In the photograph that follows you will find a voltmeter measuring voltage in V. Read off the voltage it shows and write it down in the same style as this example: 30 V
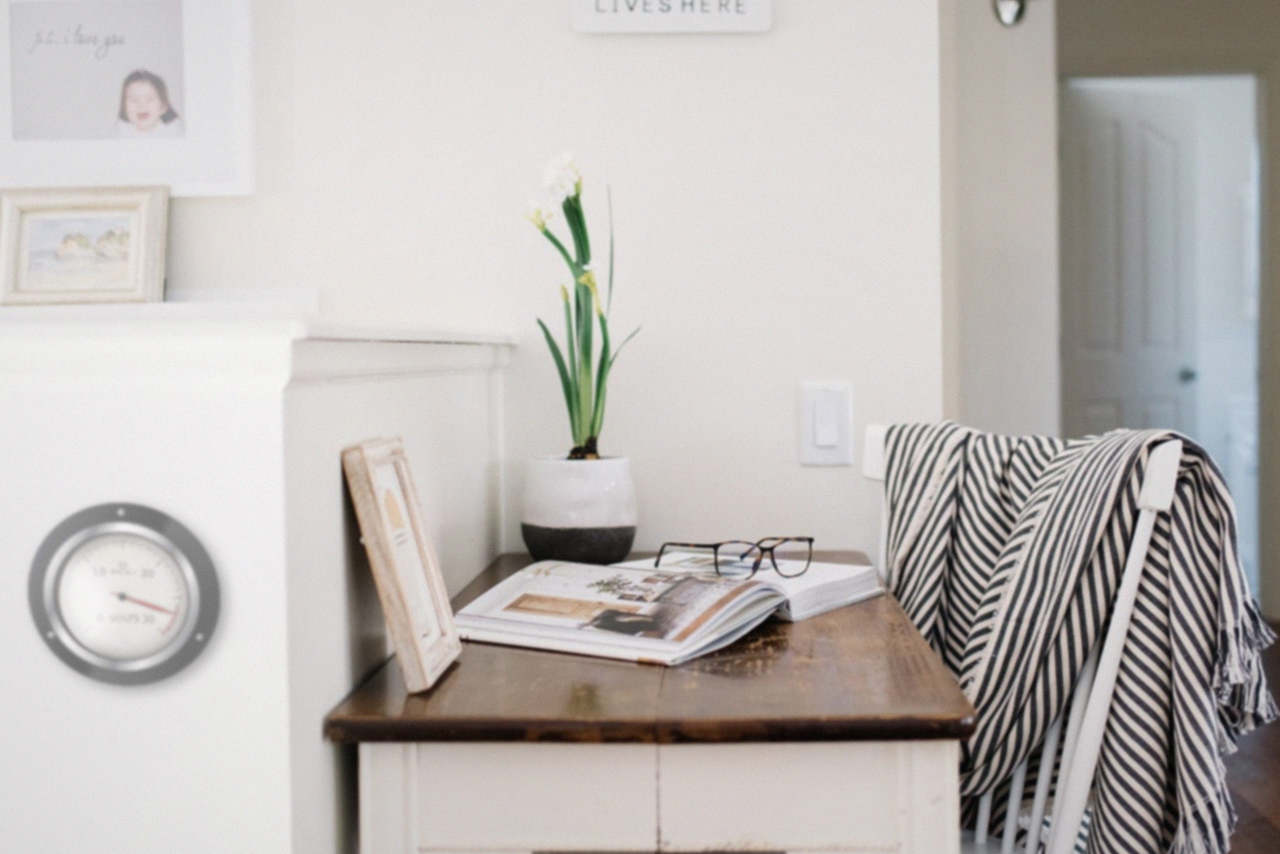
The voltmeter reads 27 V
